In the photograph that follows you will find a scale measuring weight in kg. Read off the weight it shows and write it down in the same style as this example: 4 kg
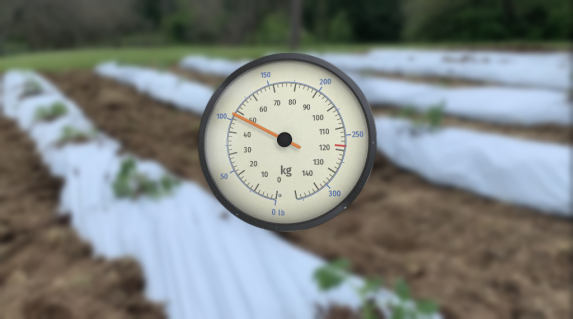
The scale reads 48 kg
